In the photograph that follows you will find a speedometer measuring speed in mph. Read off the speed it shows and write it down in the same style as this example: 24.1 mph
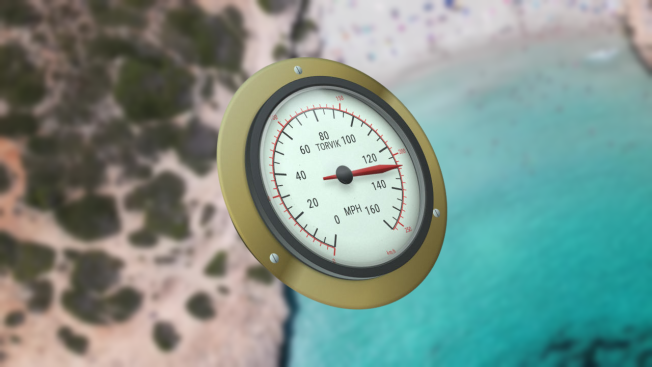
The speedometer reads 130 mph
